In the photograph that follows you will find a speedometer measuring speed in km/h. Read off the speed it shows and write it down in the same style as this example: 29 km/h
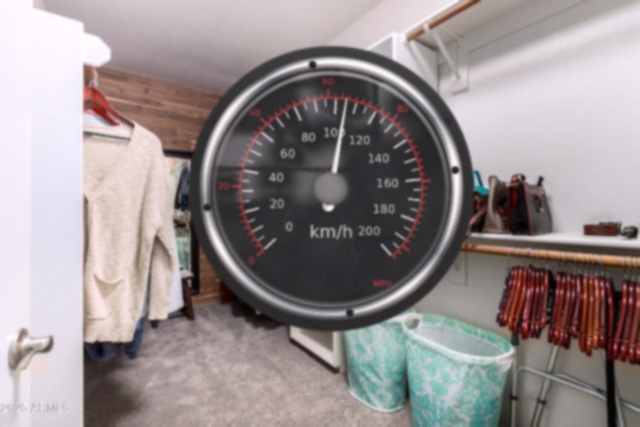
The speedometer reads 105 km/h
